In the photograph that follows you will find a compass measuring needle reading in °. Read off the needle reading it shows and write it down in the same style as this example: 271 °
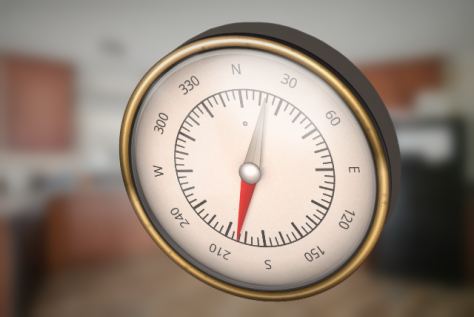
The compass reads 200 °
